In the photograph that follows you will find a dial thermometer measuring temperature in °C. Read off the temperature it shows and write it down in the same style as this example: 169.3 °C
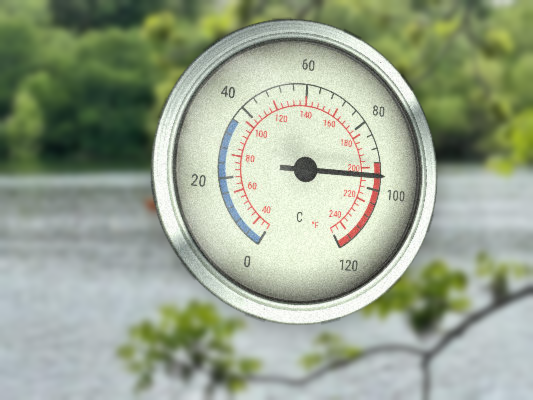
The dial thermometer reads 96 °C
